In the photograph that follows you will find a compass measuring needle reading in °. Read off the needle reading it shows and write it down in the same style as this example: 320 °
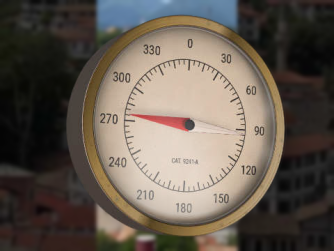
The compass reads 275 °
